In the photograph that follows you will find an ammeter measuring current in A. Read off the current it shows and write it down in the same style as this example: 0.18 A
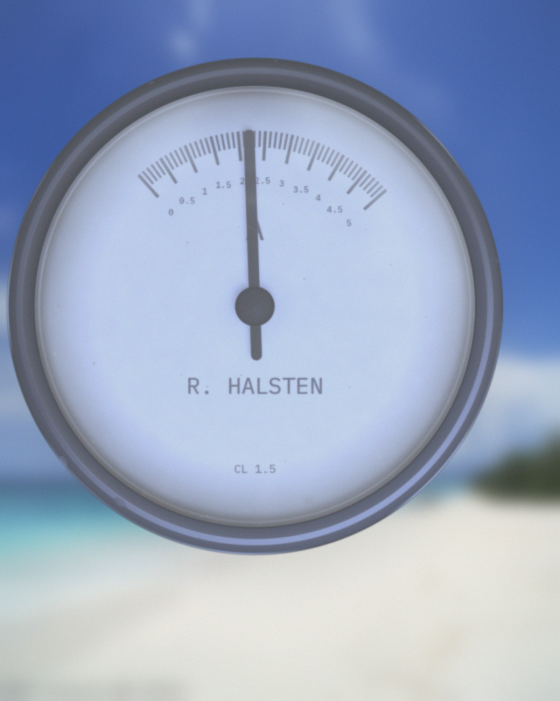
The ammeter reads 2.2 A
